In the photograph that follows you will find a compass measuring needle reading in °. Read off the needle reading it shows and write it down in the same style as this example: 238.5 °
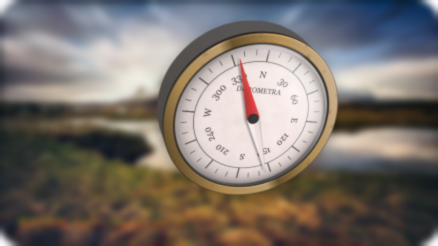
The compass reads 335 °
